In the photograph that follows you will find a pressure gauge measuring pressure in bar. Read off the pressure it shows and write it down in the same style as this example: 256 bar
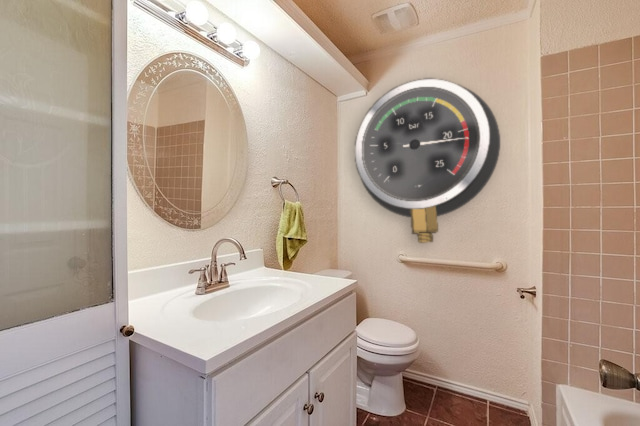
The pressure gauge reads 21 bar
